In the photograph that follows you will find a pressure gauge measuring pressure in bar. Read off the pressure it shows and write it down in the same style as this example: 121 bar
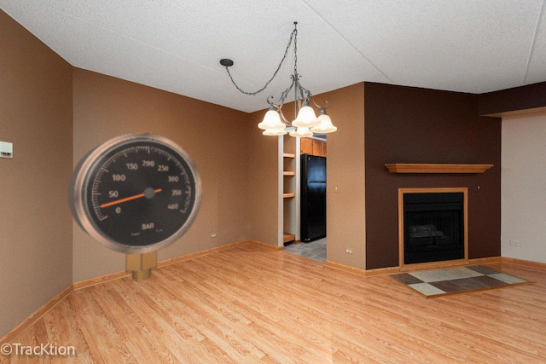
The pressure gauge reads 25 bar
